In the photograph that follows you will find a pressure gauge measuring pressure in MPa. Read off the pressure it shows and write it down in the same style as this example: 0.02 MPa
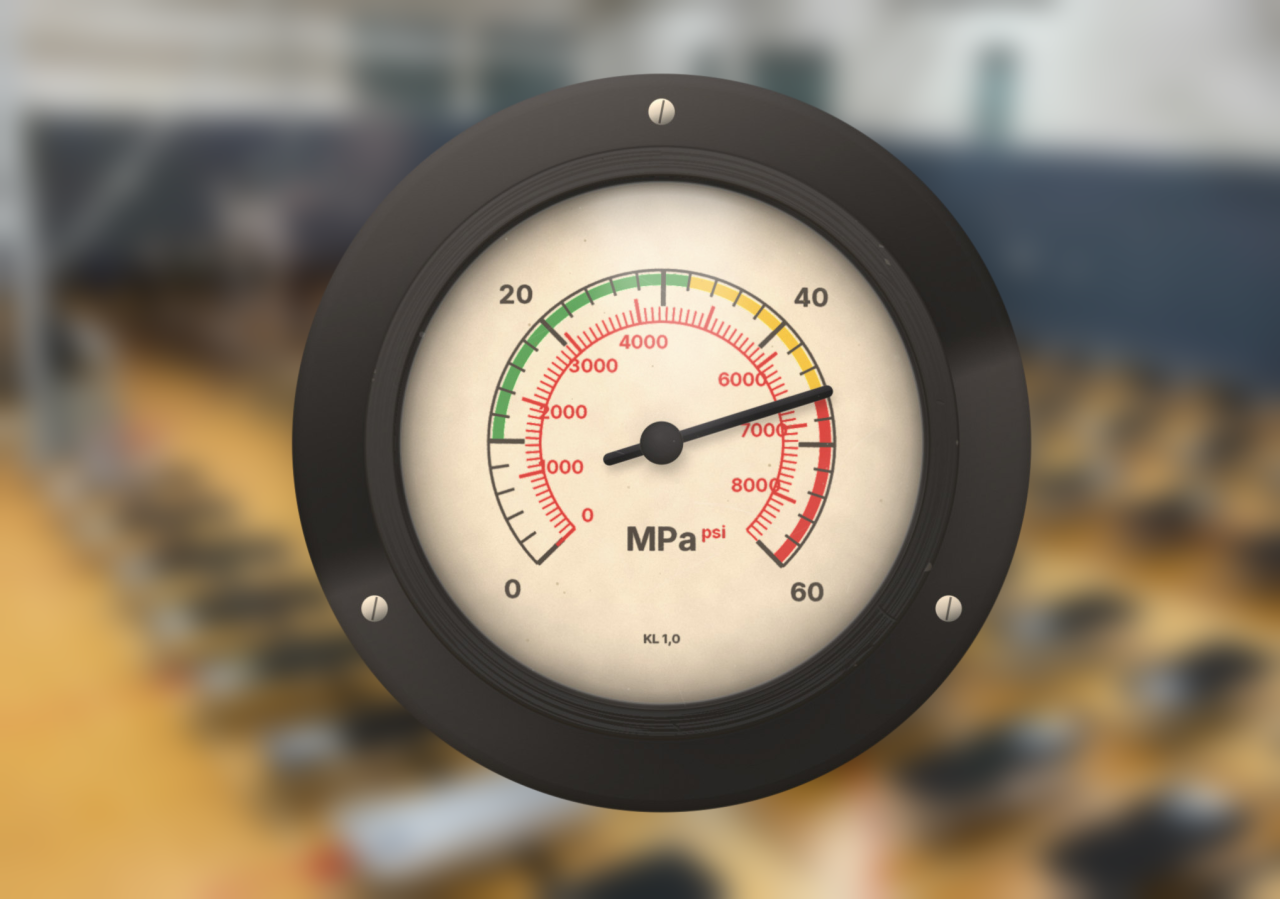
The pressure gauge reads 46 MPa
